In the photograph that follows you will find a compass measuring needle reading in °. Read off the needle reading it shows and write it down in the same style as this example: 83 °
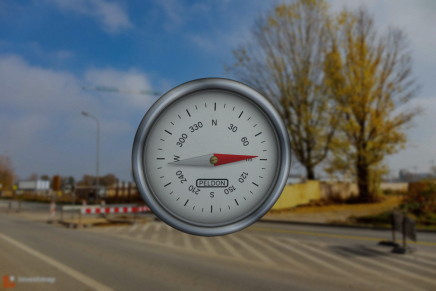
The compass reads 85 °
